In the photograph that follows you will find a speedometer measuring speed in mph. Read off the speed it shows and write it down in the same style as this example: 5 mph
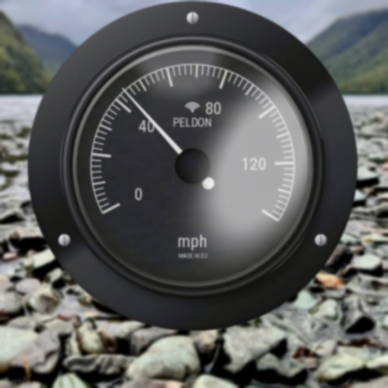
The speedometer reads 44 mph
